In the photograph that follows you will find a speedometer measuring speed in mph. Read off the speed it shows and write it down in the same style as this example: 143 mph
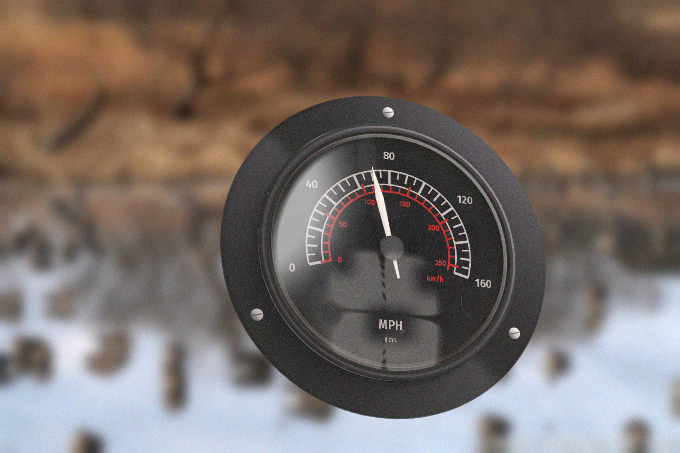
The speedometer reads 70 mph
